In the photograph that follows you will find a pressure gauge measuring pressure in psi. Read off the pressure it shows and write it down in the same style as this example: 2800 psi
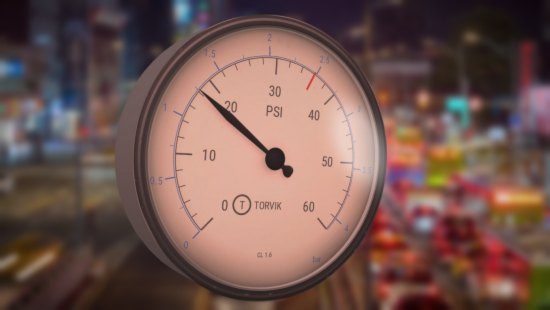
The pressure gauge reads 18 psi
